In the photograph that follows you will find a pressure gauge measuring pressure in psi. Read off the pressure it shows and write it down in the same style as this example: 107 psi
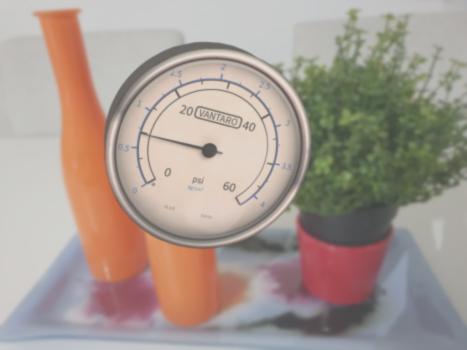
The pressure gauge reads 10 psi
